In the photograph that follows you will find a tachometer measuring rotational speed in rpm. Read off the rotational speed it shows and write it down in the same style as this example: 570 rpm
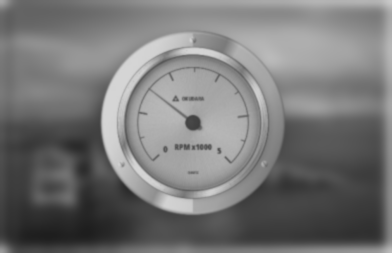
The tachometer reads 1500 rpm
